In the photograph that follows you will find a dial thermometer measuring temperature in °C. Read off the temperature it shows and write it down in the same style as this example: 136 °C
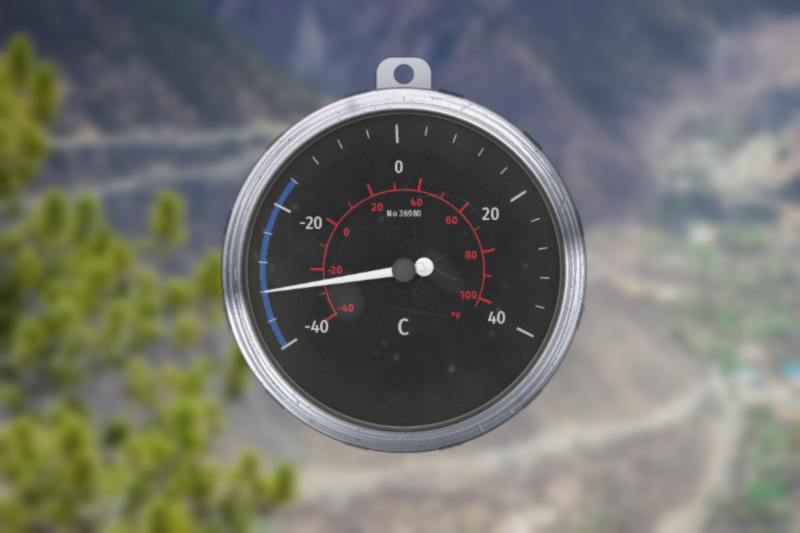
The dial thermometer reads -32 °C
